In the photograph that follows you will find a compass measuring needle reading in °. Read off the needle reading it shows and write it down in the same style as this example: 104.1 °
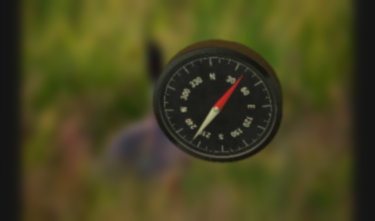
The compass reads 40 °
